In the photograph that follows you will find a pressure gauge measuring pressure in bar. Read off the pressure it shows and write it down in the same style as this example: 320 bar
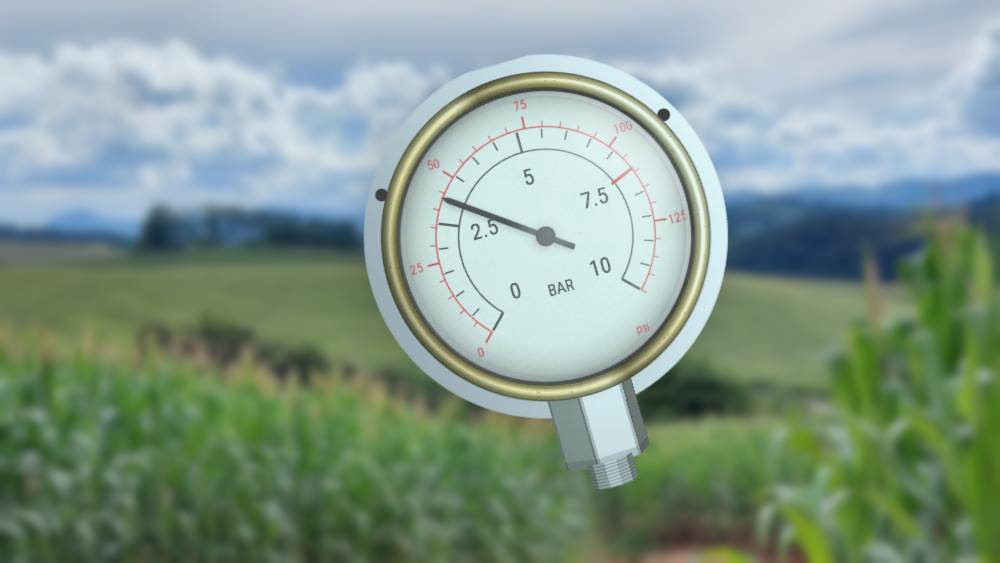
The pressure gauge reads 3 bar
